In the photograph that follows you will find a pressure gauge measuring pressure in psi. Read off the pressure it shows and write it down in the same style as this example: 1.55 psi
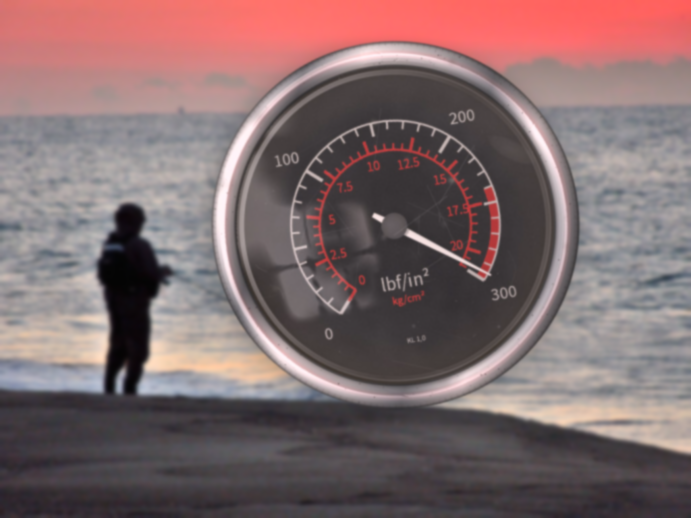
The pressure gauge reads 295 psi
